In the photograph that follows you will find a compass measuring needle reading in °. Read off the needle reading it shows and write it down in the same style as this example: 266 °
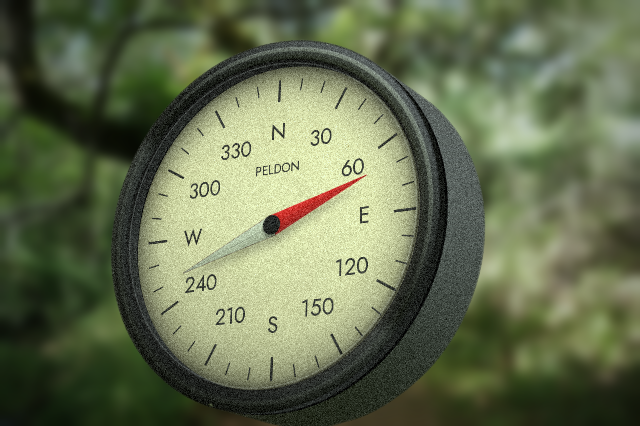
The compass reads 70 °
